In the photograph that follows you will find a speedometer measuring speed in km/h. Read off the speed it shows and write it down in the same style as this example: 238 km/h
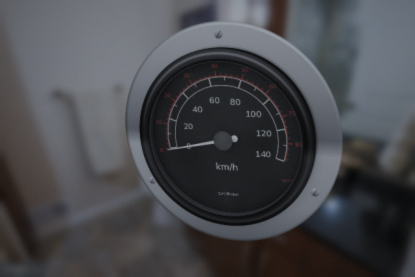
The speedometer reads 0 km/h
